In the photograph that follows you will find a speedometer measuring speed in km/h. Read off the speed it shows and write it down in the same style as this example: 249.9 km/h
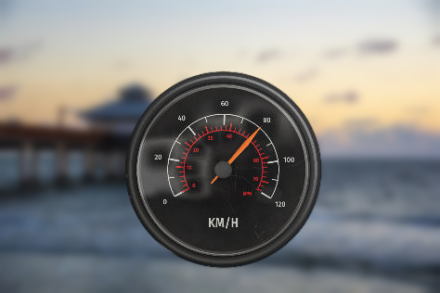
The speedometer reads 80 km/h
